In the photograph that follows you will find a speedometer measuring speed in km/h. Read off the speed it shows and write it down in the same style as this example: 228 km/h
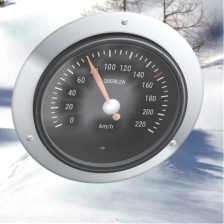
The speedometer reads 80 km/h
